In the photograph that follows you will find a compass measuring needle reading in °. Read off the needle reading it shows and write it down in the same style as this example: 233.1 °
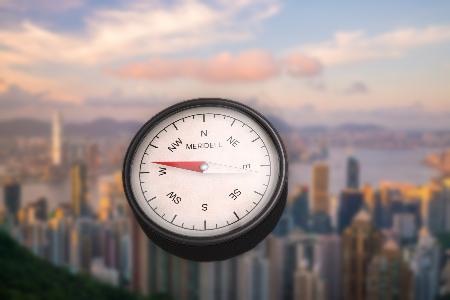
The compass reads 280 °
